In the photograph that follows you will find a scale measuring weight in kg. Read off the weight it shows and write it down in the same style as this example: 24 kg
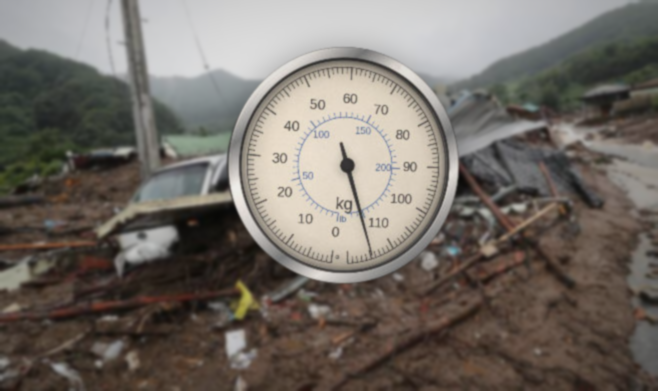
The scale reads 115 kg
